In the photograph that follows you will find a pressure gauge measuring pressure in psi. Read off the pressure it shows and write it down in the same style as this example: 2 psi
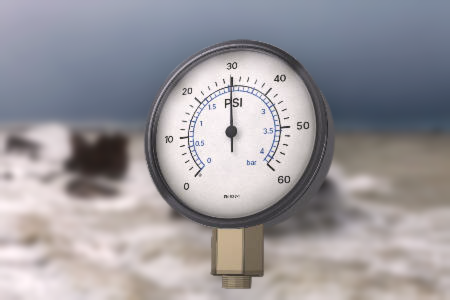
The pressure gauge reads 30 psi
